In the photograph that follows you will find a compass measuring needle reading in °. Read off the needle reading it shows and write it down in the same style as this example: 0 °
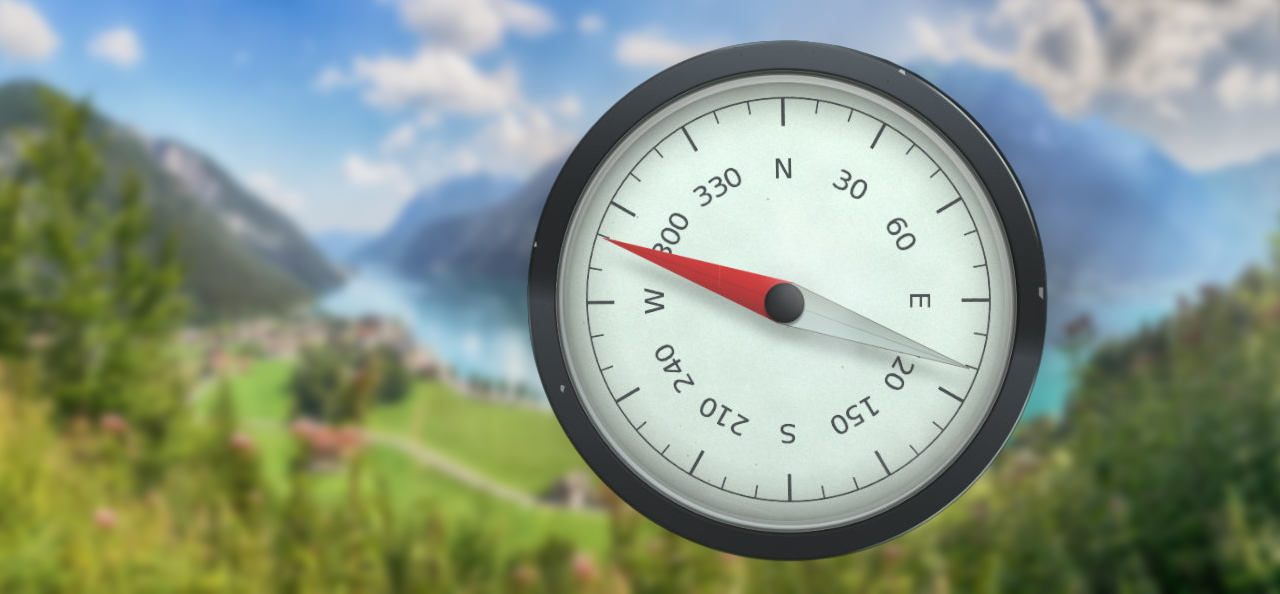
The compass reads 290 °
